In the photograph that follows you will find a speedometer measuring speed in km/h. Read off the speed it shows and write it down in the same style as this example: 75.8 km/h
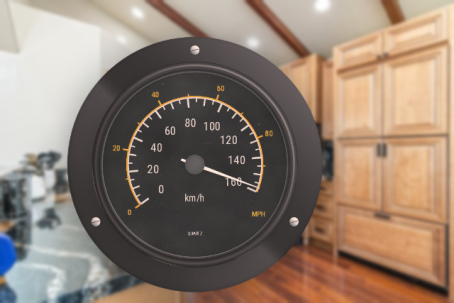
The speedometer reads 157.5 km/h
